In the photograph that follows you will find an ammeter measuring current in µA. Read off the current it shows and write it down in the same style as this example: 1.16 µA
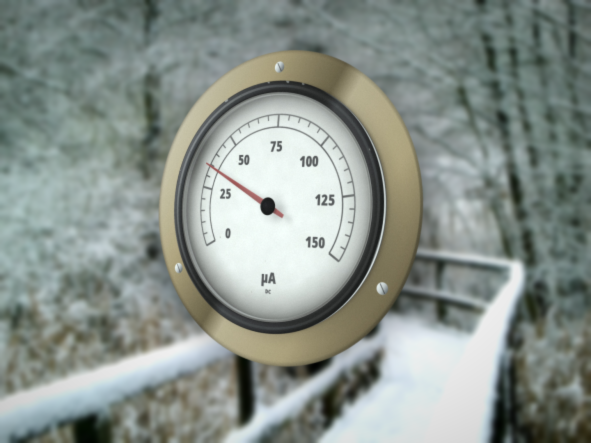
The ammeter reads 35 µA
